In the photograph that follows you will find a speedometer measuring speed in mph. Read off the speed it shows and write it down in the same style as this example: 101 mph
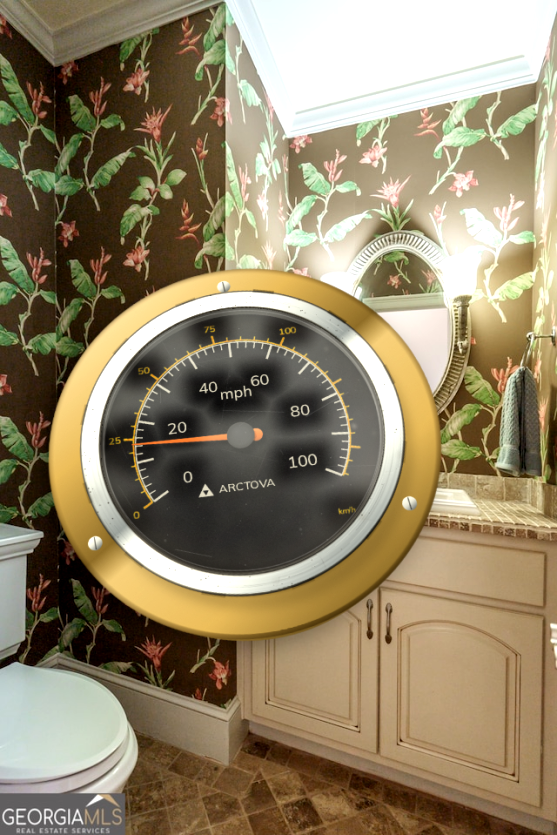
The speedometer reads 14 mph
